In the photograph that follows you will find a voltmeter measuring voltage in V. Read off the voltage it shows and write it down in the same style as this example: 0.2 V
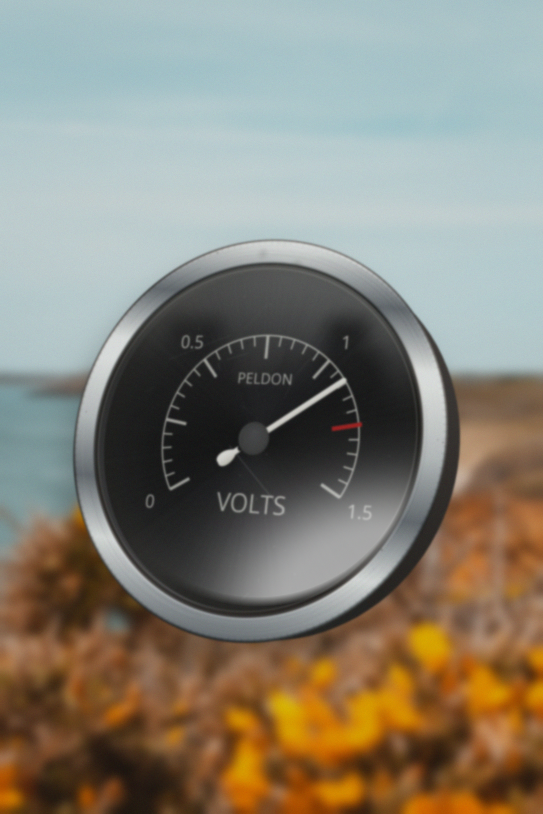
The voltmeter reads 1.1 V
